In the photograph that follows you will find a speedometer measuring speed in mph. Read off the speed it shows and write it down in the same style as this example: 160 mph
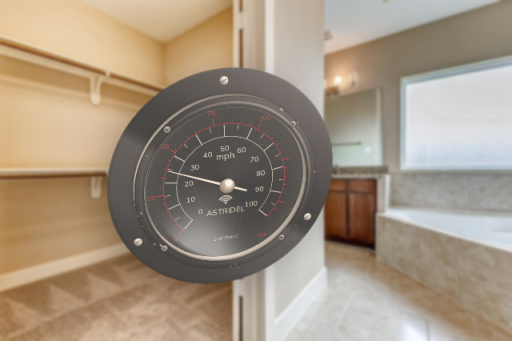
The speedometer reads 25 mph
